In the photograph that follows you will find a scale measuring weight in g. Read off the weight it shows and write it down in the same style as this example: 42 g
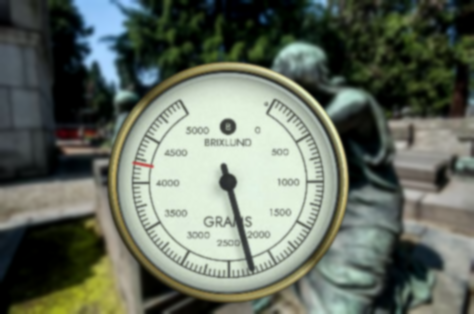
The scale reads 2250 g
